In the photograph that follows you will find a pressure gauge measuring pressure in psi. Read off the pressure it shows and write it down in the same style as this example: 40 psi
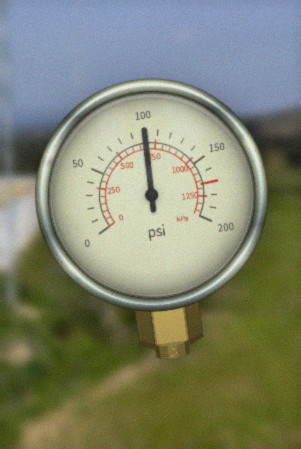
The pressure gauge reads 100 psi
